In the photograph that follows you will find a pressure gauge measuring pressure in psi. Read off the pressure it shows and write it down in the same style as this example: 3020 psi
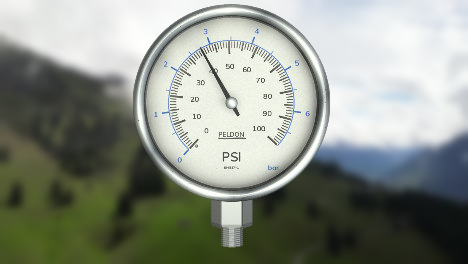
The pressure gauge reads 40 psi
